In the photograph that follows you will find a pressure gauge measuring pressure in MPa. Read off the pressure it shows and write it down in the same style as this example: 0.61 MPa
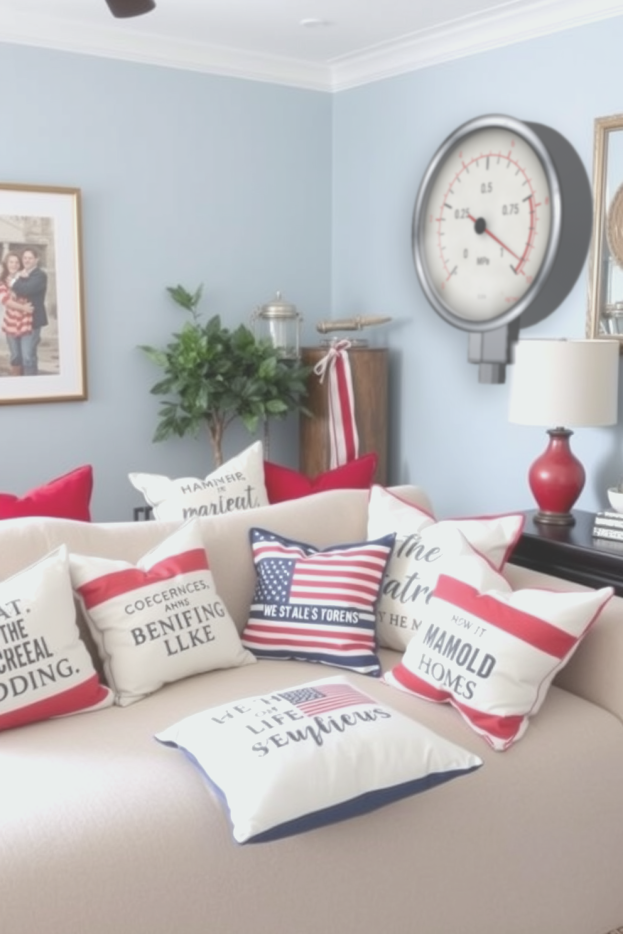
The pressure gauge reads 0.95 MPa
